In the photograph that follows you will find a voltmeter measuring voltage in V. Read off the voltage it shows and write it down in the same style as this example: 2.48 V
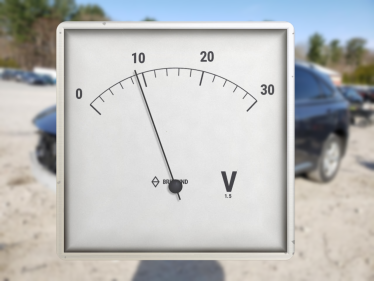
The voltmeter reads 9 V
